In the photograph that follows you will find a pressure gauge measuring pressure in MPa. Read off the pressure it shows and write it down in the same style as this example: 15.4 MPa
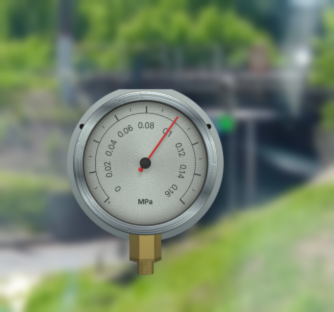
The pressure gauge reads 0.1 MPa
